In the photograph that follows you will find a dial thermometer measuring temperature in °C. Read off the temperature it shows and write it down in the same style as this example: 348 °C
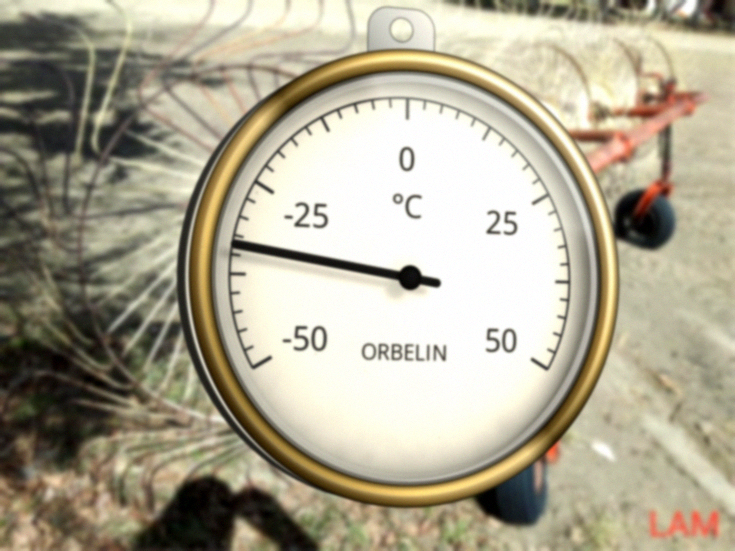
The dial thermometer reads -33.75 °C
